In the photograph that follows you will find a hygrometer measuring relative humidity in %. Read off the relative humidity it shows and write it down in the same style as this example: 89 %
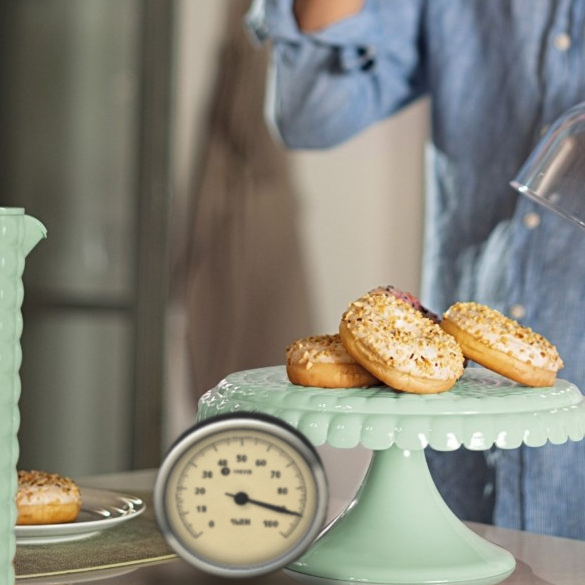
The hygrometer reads 90 %
